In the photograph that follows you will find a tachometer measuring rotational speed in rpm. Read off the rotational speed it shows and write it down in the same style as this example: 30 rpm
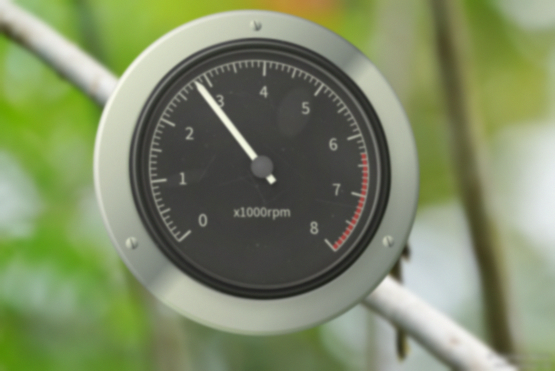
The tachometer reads 2800 rpm
